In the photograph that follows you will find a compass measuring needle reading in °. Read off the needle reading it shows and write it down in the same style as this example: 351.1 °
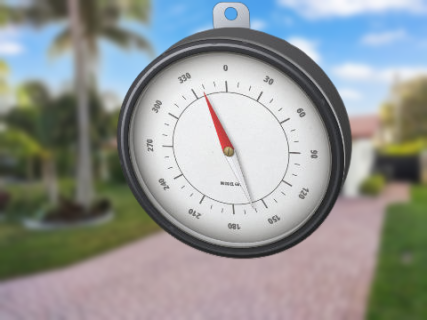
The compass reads 340 °
